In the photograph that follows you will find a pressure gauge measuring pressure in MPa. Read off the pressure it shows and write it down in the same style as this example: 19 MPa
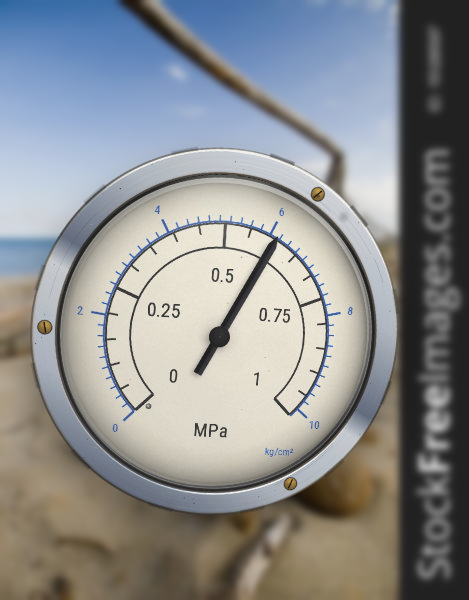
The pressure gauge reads 0.6 MPa
